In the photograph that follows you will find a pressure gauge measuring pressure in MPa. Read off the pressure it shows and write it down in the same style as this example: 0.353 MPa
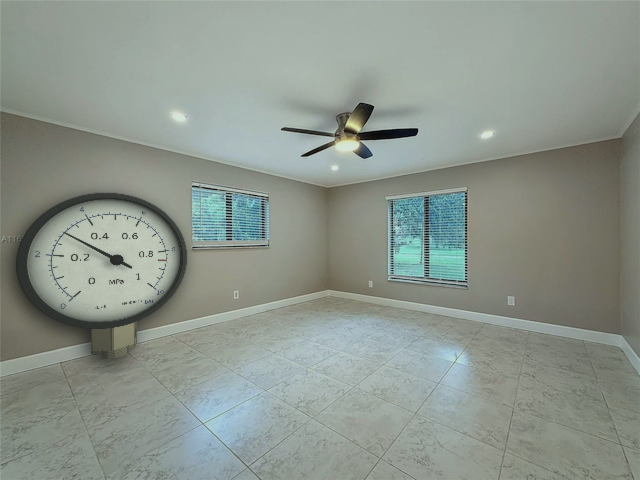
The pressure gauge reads 0.3 MPa
